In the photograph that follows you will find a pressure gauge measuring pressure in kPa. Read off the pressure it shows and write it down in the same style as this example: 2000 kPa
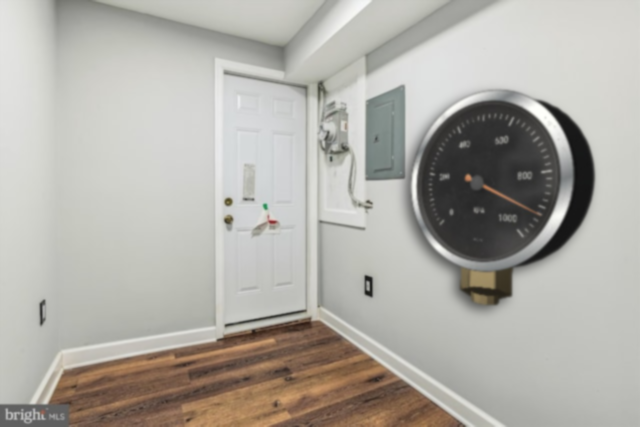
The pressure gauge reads 920 kPa
